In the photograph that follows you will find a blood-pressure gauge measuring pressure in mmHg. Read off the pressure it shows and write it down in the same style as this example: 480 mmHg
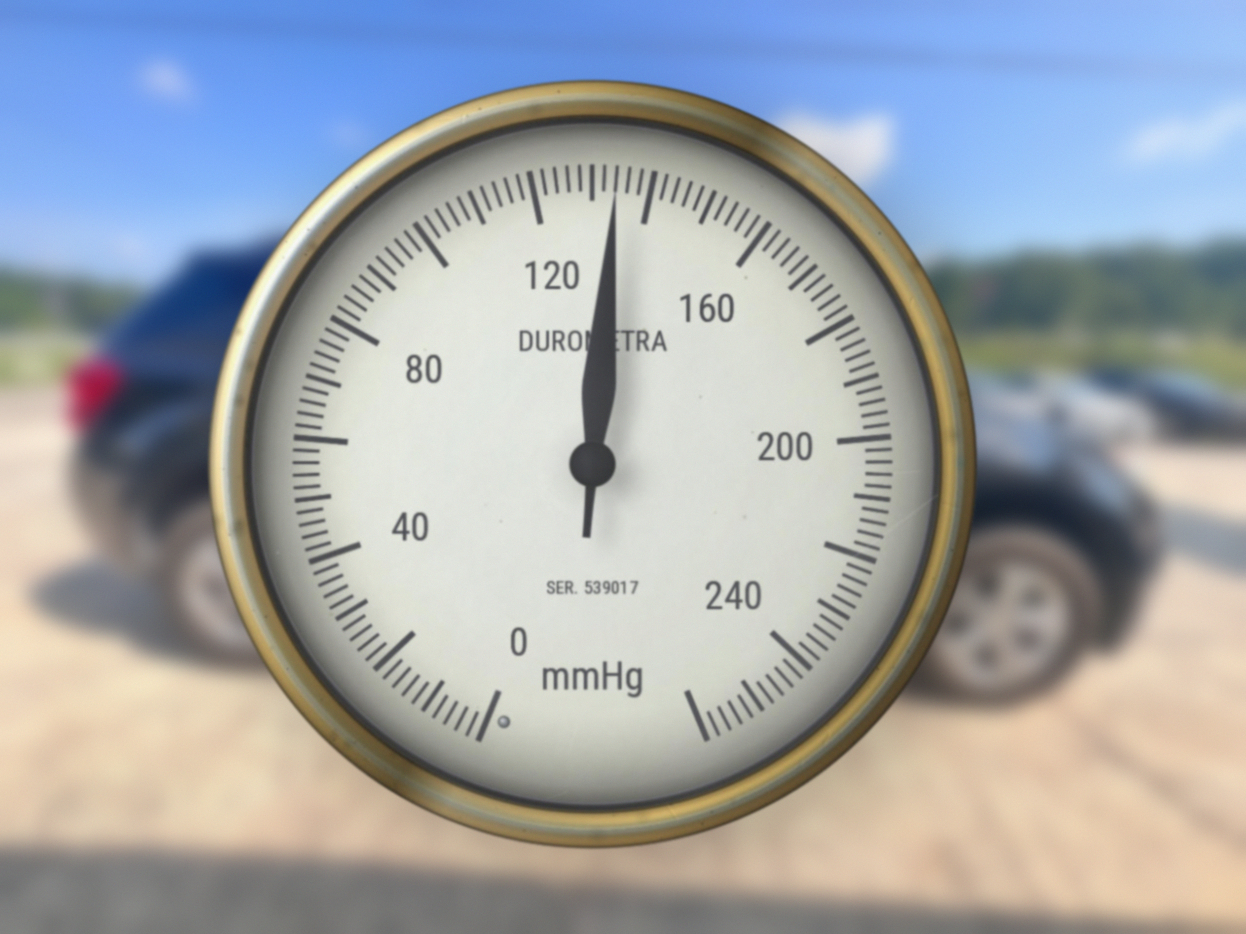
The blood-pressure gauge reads 134 mmHg
